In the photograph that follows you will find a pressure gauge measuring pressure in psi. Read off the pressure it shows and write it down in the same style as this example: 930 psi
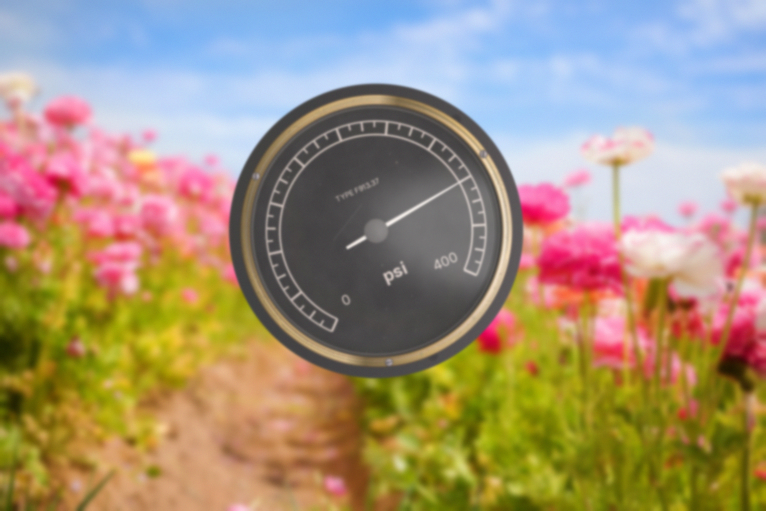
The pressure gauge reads 320 psi
